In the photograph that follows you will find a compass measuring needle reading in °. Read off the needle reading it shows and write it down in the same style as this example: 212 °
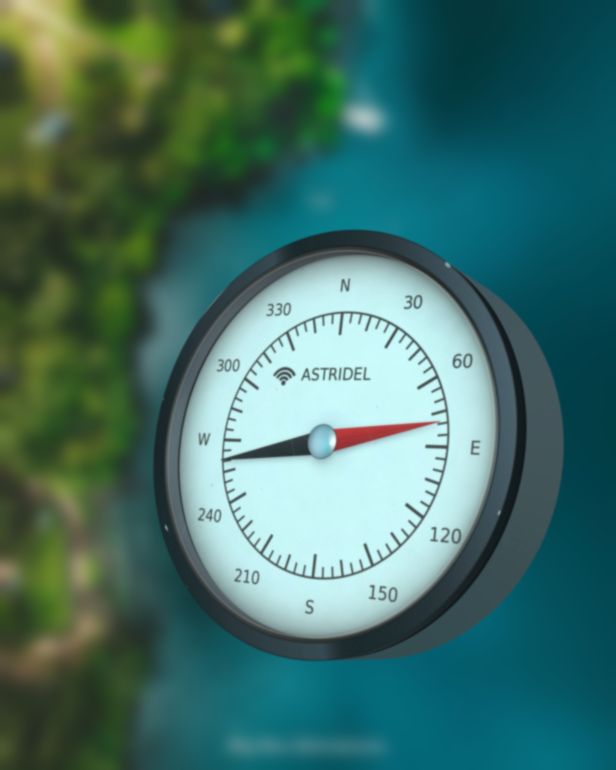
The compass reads 80 °
